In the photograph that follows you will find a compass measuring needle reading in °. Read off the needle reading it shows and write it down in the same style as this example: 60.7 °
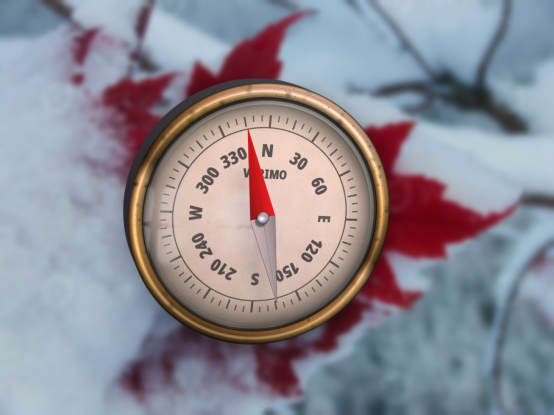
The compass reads 345 °
